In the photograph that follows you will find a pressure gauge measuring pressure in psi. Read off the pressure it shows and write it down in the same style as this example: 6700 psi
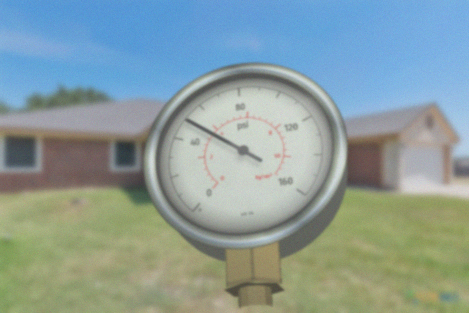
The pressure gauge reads 50 psi
